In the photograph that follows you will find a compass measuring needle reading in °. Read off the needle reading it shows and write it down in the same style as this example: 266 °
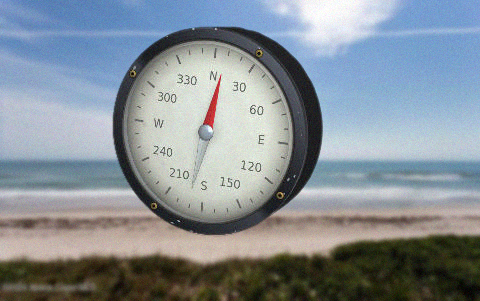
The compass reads 10 °
